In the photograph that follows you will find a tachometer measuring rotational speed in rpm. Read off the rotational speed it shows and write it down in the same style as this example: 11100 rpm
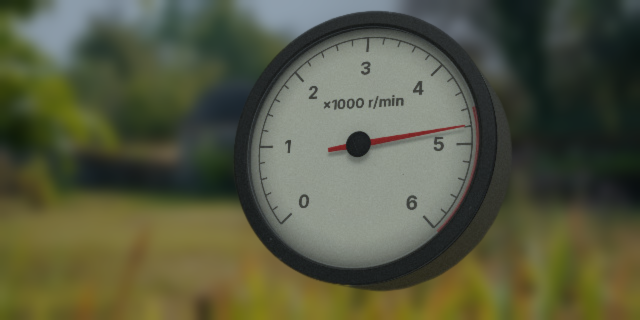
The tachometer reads 4800 rpm
